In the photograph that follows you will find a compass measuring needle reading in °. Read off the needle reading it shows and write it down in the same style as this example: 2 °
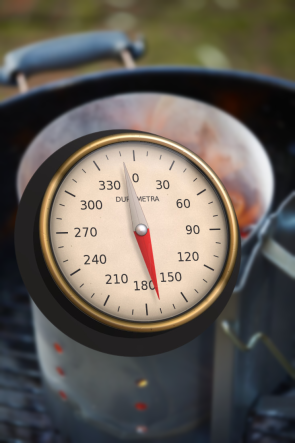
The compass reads 170 °
